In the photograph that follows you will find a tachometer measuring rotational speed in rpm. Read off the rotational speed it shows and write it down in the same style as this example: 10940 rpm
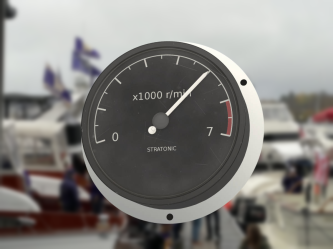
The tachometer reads 5000 rpm
